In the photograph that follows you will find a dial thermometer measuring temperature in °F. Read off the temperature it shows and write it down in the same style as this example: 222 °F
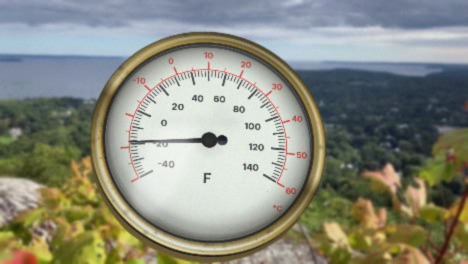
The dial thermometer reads -20 °F
